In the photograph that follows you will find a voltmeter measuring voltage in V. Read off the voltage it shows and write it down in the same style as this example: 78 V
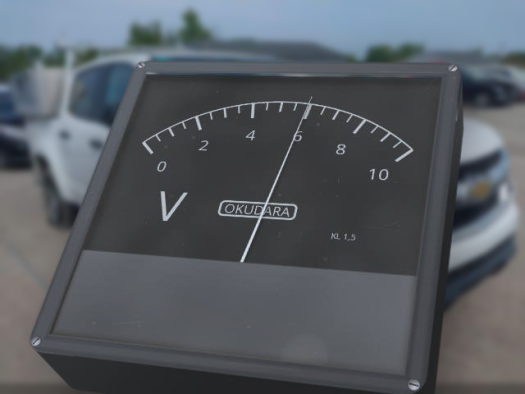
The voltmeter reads 6 V
